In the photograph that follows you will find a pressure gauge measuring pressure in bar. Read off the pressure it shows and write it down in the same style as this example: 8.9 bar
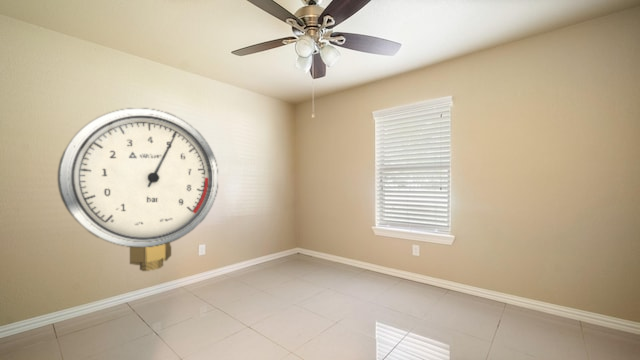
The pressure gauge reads 5 bar
